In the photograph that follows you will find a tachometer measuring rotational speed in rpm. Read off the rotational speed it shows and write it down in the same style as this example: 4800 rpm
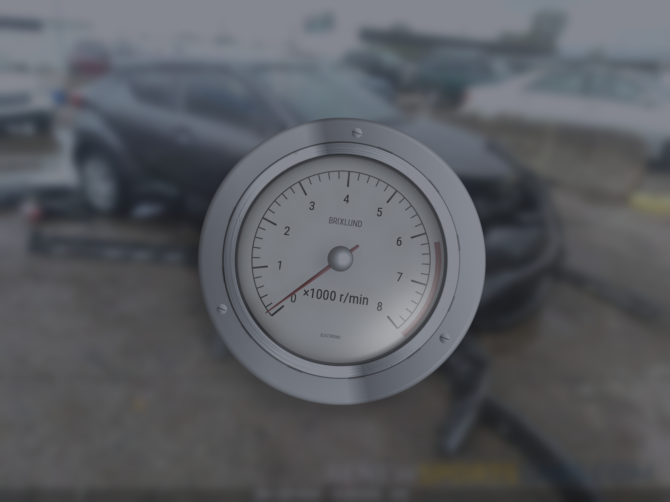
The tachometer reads 100 rpm
